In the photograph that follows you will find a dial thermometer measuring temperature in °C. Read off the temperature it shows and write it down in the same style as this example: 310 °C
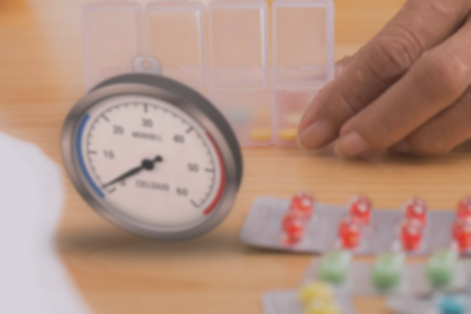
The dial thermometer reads 2 °C
